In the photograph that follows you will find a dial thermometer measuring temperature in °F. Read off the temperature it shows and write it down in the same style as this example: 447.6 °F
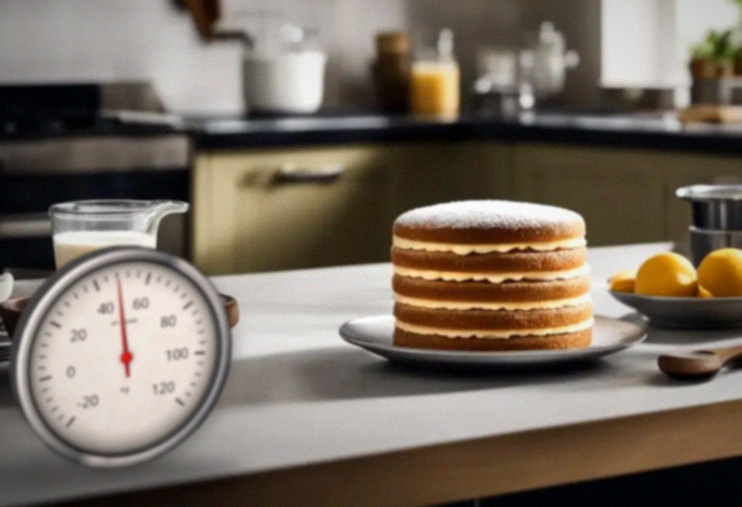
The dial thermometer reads 48 °F
